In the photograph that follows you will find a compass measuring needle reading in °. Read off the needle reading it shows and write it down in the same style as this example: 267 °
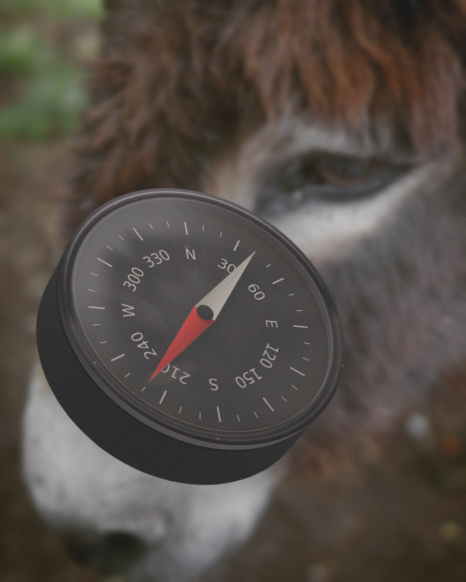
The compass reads 220 °
